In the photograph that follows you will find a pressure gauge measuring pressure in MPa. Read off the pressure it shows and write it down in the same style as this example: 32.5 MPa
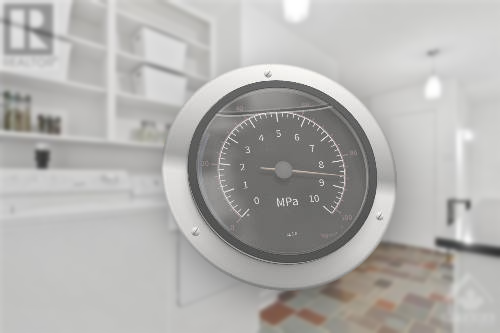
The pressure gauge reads 8.6 MPa
